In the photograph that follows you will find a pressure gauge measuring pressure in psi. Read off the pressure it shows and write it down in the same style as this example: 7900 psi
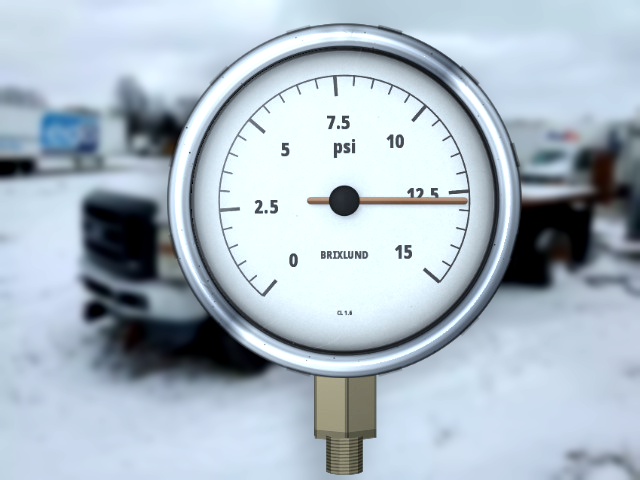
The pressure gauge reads 12.75 psi
